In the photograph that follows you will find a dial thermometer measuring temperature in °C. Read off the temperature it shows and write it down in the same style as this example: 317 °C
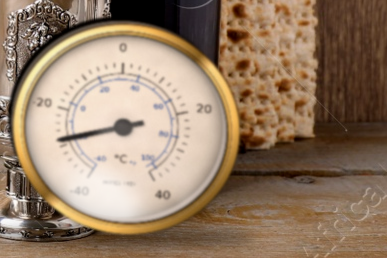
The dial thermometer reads -28 °C
